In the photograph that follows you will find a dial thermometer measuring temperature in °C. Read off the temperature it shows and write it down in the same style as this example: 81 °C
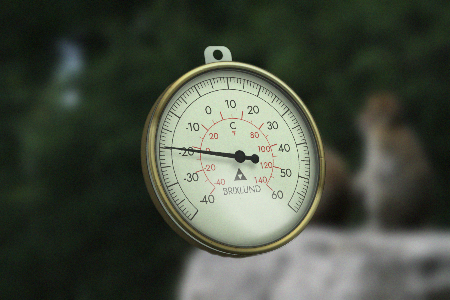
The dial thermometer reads -20 °C
